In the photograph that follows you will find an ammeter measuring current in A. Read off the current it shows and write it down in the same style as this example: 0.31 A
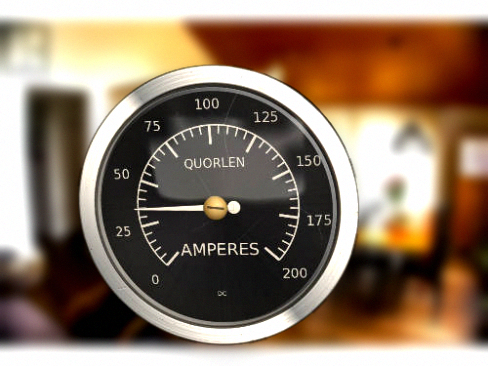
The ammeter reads 35 A
